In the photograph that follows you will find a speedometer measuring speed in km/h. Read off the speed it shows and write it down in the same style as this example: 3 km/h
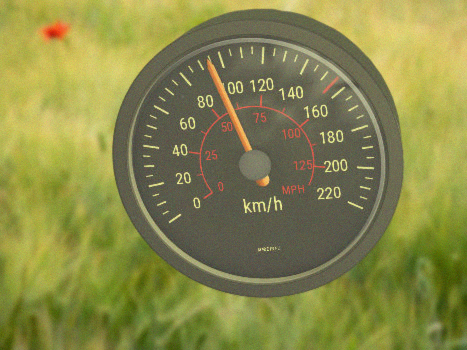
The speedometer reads 95 km/h
